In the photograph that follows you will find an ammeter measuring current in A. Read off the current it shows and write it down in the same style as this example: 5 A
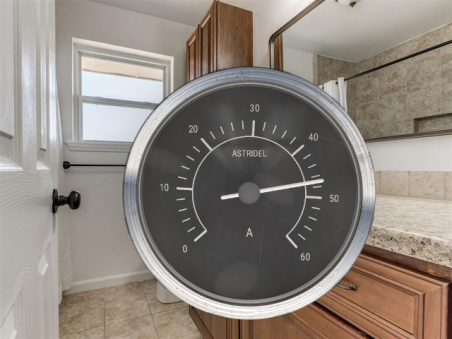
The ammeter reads 47 A
